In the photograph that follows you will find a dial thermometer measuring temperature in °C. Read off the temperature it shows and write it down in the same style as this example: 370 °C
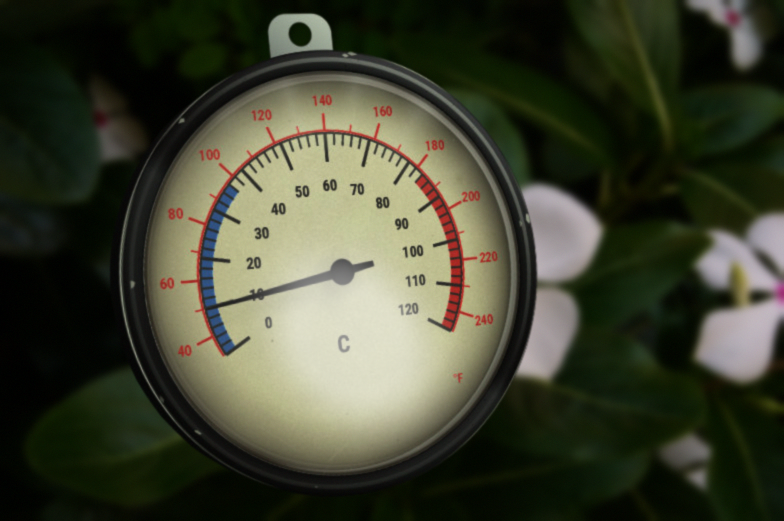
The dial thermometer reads 10 °C
